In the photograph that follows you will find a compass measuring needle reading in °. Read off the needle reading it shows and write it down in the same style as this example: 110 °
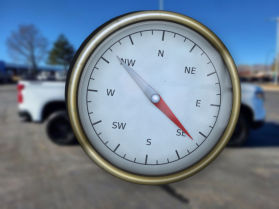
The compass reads 130 °
